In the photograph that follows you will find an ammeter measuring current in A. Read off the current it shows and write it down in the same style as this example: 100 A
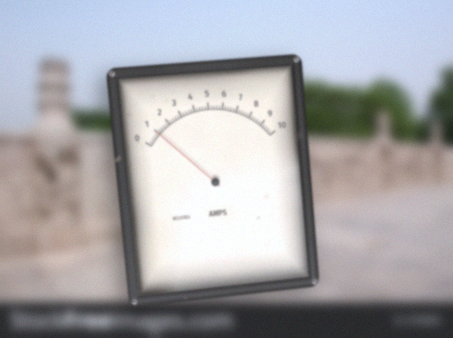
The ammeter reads 1 A
